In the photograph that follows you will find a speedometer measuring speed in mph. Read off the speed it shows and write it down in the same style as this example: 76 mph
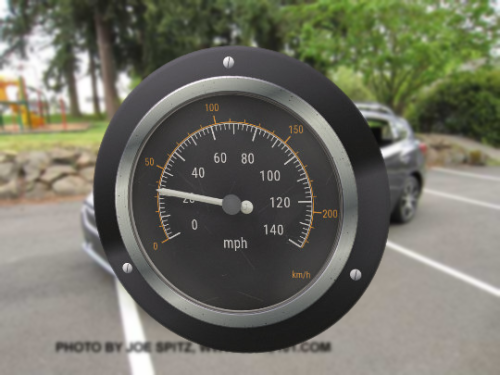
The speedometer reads 22 mph
